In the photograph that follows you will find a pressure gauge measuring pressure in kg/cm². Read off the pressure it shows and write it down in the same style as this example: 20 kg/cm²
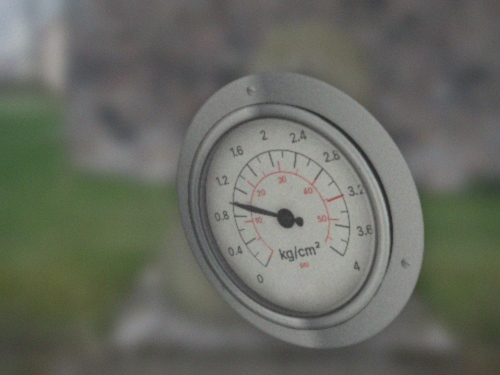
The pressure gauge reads 1 kg/cm²
